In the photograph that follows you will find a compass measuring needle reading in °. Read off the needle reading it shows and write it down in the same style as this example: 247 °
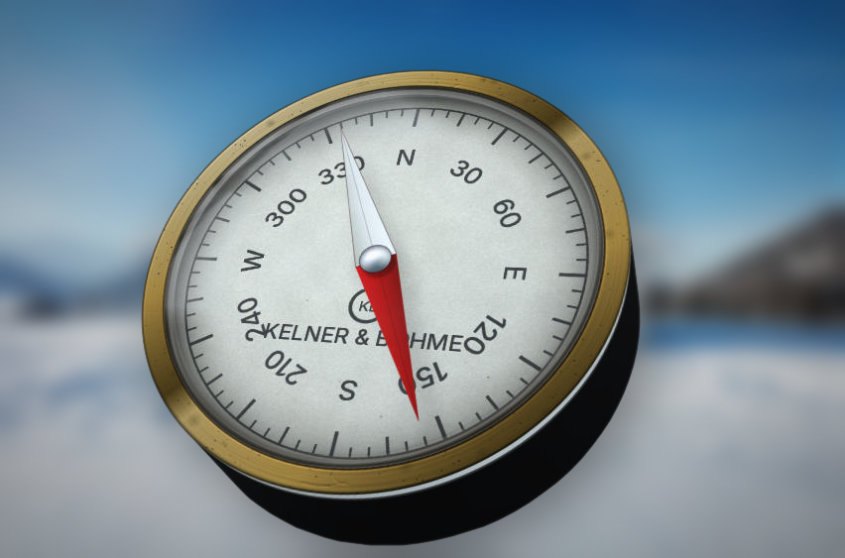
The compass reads 155 °
